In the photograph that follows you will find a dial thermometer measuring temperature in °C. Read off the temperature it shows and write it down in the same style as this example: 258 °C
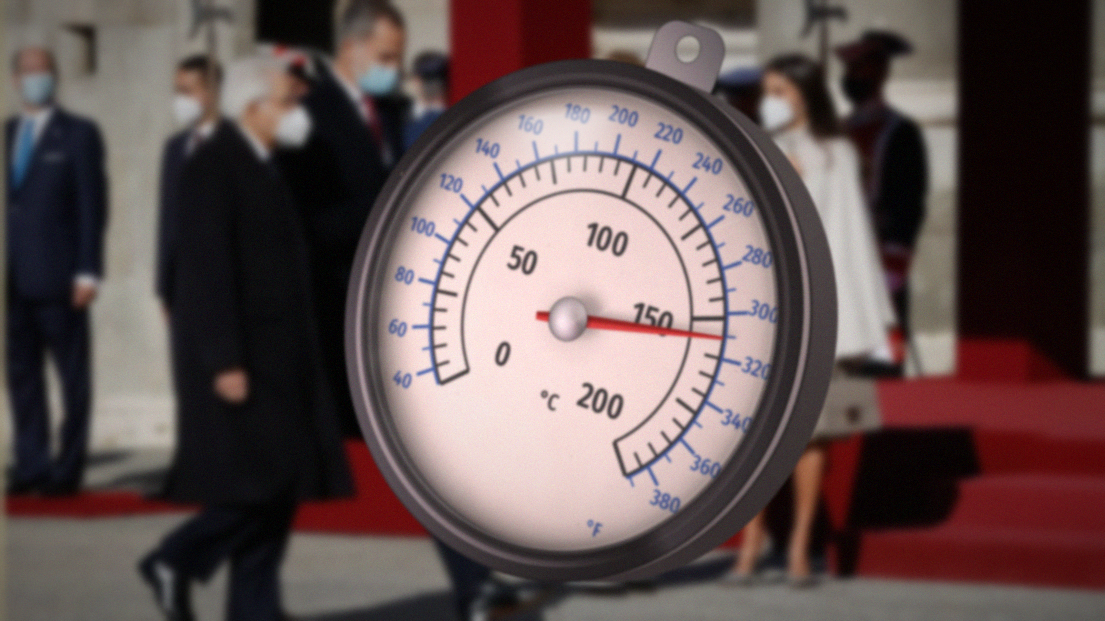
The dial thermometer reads 155 °C
